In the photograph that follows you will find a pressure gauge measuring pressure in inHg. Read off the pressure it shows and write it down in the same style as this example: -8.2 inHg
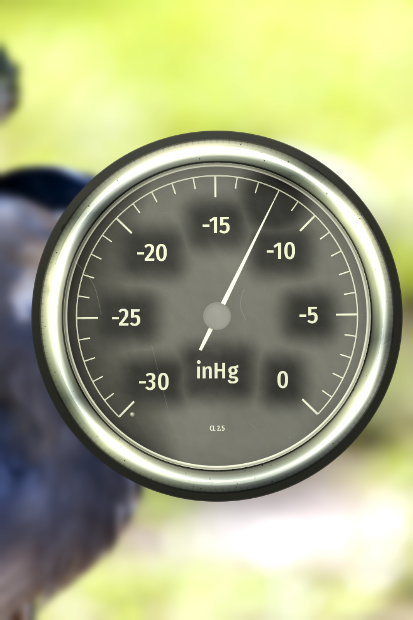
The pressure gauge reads -12 inHg
